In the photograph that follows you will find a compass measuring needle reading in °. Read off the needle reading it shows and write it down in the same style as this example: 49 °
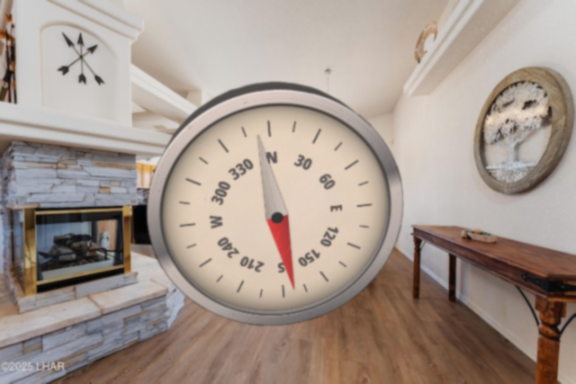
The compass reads 172.5 °
